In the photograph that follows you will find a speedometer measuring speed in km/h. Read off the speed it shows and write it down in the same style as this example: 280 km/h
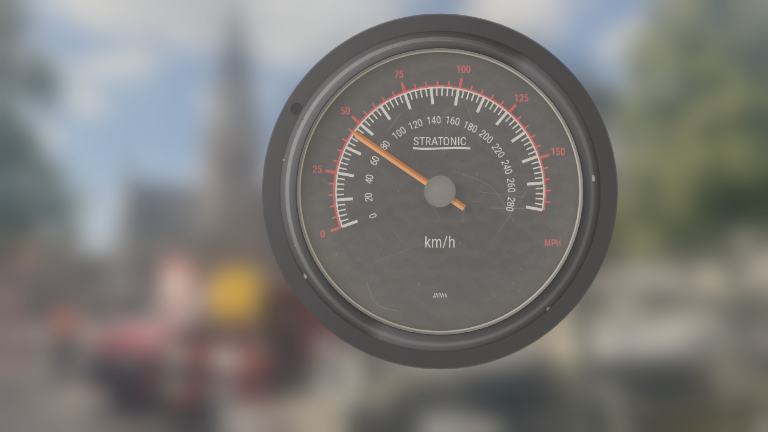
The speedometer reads 72 km/h
